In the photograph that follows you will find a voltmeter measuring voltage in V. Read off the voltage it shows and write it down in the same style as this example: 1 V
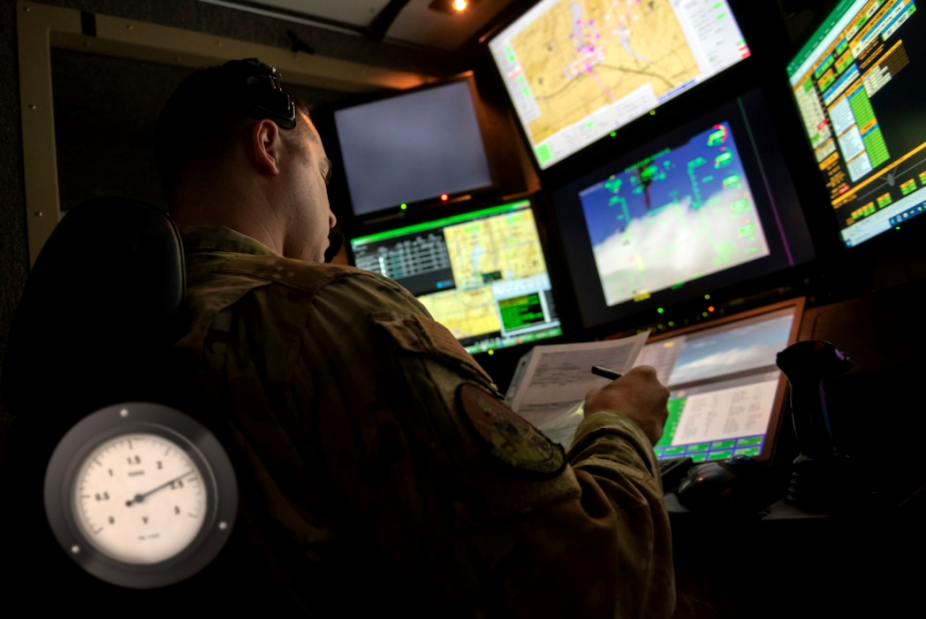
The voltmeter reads 2.4 V
